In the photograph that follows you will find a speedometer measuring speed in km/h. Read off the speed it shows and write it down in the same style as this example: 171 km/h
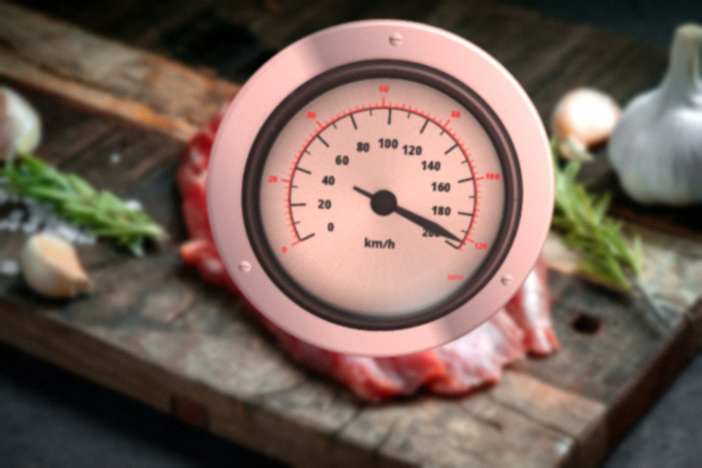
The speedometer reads 195 km/h
